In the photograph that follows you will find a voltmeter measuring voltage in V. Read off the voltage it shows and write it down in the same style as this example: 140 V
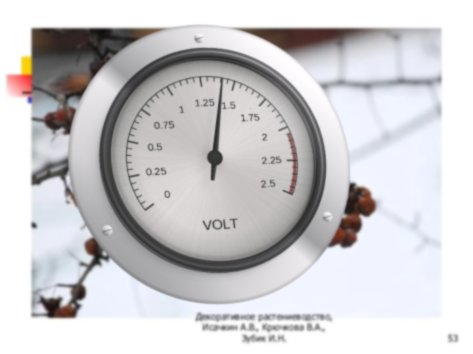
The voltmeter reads 1.4 V
